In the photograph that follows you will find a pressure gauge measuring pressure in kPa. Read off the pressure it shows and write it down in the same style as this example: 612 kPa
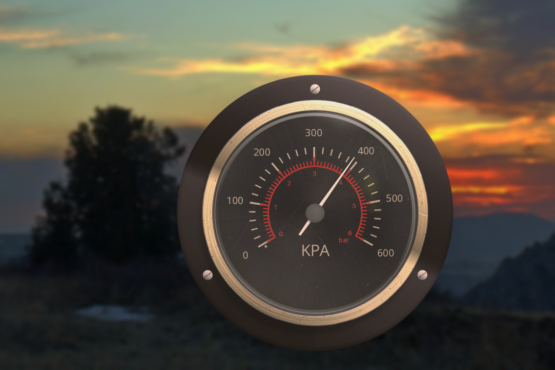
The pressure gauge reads 390 kPa
